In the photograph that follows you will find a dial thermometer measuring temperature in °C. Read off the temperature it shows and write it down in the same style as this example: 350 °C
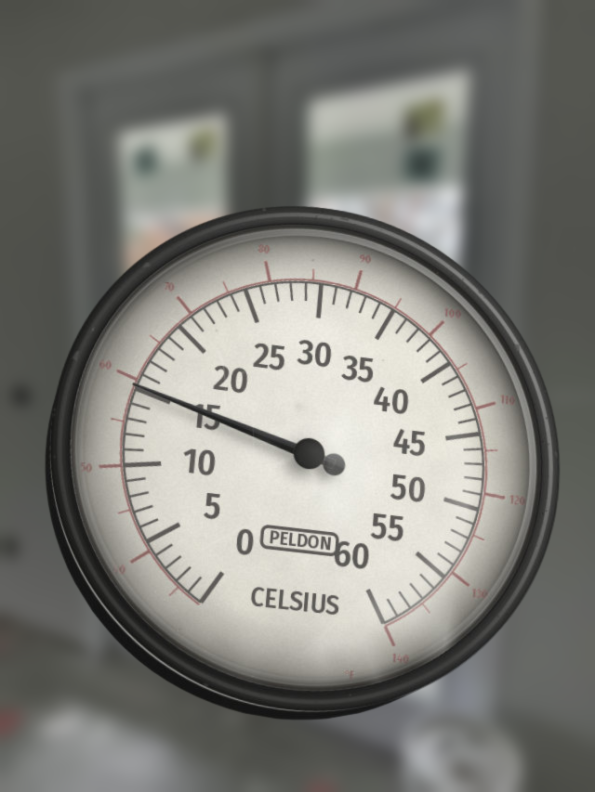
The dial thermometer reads 15 °C
